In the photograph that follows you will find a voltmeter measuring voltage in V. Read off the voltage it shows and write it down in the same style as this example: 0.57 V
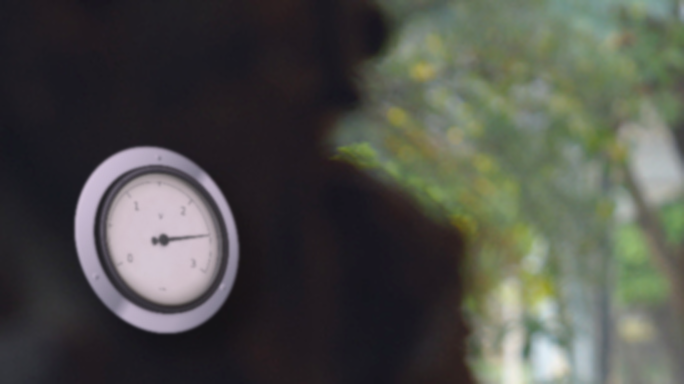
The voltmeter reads 2.5 V
